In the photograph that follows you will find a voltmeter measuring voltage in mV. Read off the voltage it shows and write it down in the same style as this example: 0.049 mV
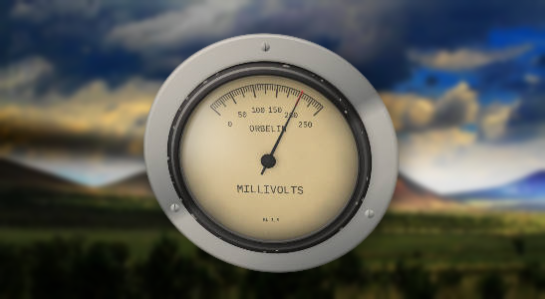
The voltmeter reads 200 mV
